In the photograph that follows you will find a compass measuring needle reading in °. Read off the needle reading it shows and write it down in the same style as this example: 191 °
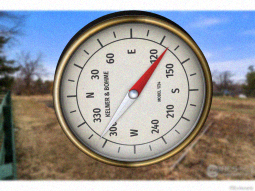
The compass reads 127.5 °
